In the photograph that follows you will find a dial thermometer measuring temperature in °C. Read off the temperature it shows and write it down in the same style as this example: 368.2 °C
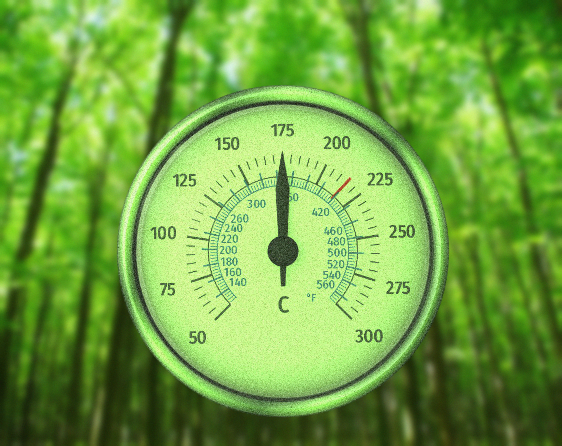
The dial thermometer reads 175 °C
